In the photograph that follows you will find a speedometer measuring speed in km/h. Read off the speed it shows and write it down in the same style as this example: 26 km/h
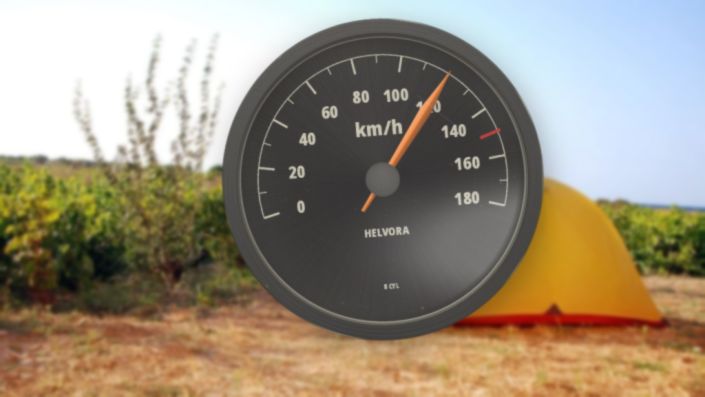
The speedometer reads 120 km/h
